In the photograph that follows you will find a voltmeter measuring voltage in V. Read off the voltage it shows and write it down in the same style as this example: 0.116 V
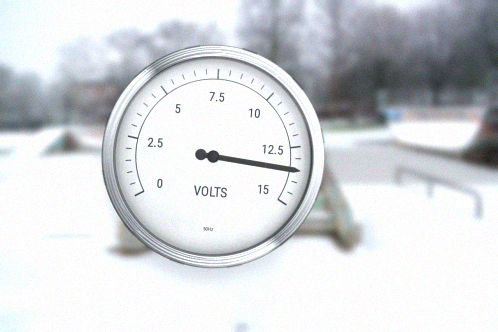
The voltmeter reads 13.5 V
